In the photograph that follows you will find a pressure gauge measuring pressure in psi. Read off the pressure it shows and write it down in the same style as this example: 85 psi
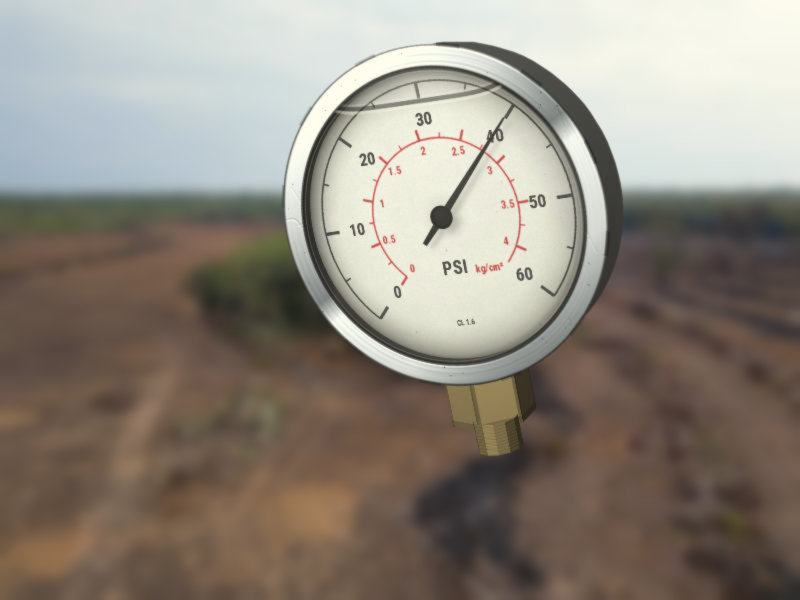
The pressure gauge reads 40 psi
